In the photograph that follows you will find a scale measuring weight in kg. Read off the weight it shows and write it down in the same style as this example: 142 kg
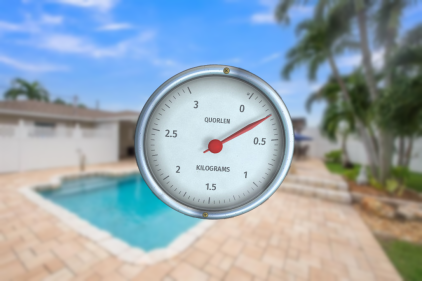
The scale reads 0.25 kg
